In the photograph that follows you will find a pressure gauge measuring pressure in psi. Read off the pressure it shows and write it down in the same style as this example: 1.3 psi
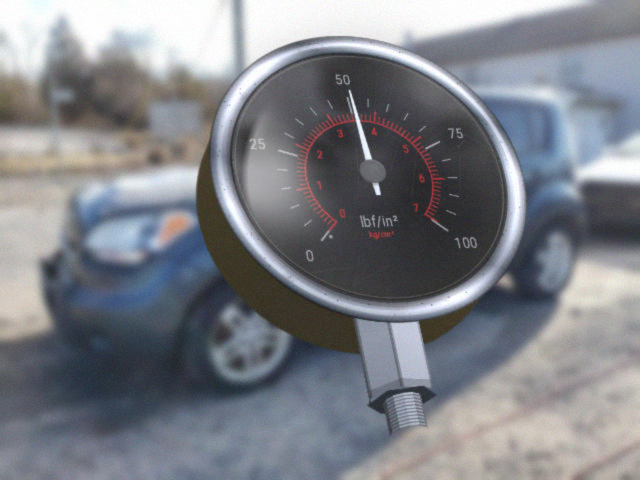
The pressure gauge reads 50 psi
